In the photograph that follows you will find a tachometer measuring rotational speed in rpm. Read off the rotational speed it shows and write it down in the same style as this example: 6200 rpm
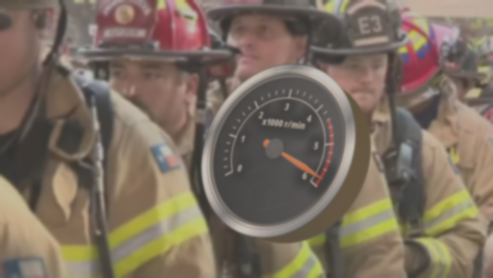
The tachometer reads 5800 rpm
